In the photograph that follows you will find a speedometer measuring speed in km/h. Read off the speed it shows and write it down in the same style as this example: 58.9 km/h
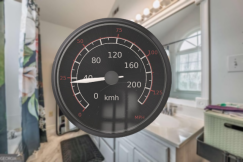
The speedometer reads 35 km/h
